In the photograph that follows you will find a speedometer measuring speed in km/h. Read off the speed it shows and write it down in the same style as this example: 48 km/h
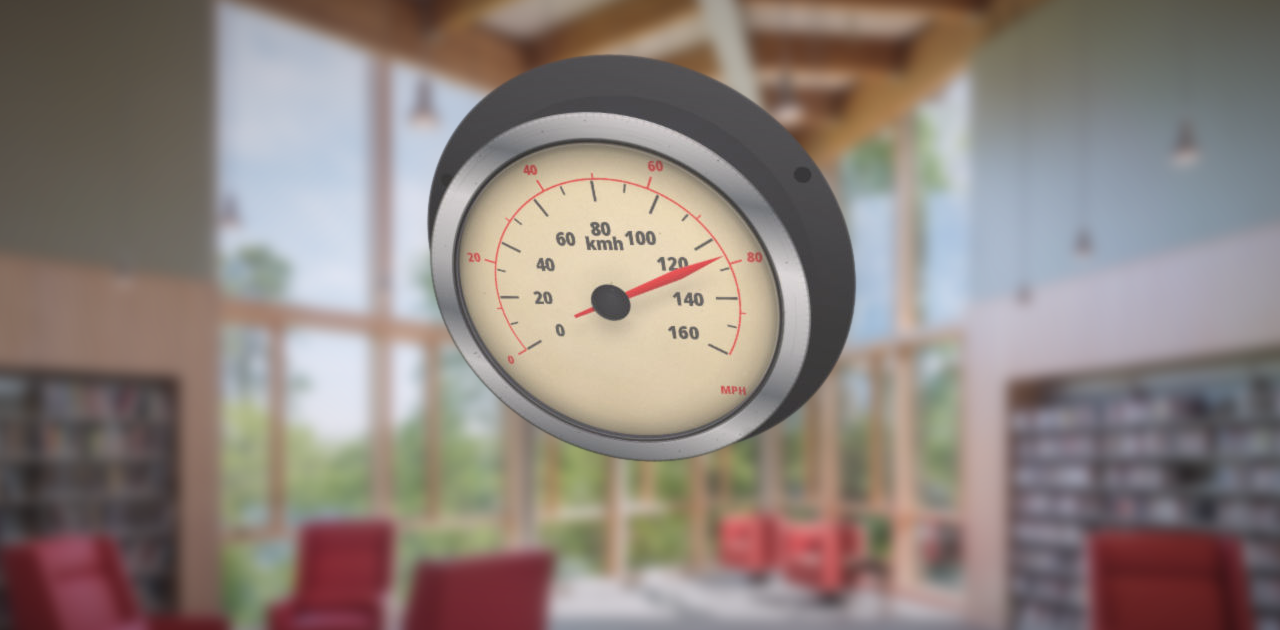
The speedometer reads 125 km/h
